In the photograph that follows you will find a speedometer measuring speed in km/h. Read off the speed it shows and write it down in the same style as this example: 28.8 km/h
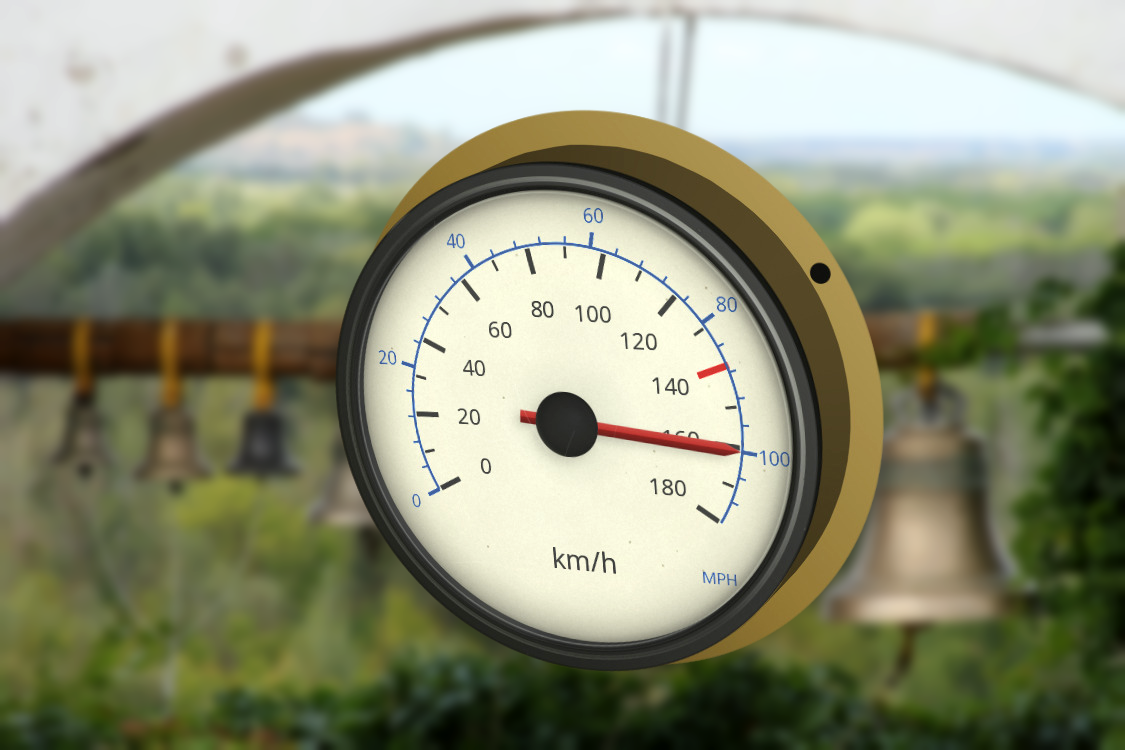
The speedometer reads 160 km/h
